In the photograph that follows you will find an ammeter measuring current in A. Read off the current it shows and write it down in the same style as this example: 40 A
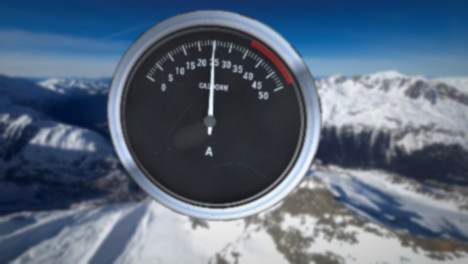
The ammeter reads 25 A
